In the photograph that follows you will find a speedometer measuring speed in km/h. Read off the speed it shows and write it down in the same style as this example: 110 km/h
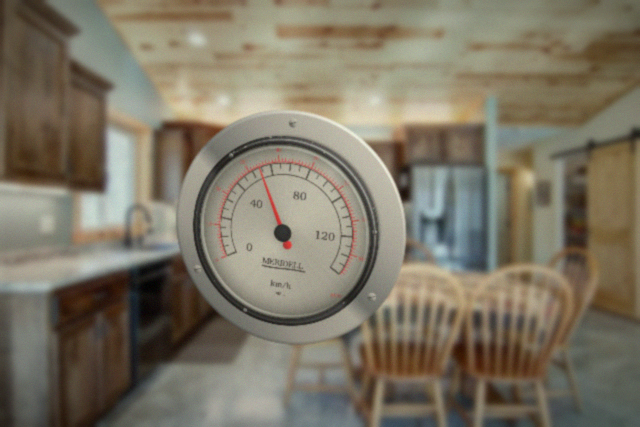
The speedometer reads 55 km/h
